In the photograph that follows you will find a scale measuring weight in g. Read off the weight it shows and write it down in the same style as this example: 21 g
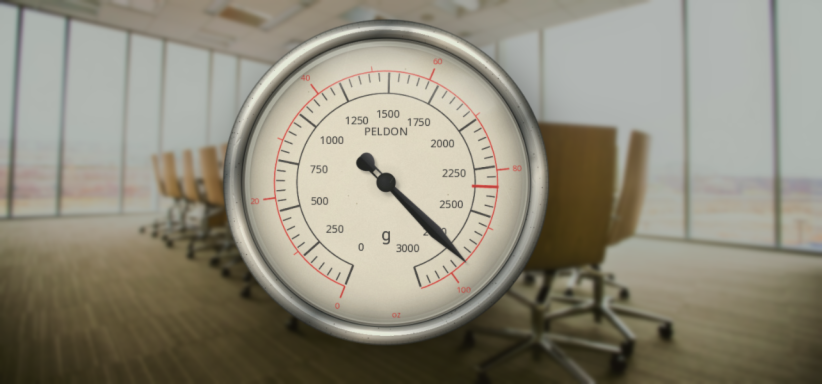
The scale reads 2750 g
